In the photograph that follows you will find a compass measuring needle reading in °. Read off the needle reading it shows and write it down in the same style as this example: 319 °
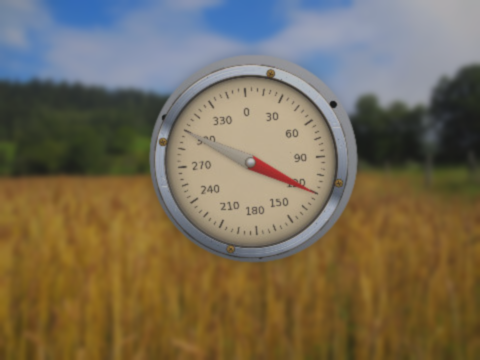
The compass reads 120 °
